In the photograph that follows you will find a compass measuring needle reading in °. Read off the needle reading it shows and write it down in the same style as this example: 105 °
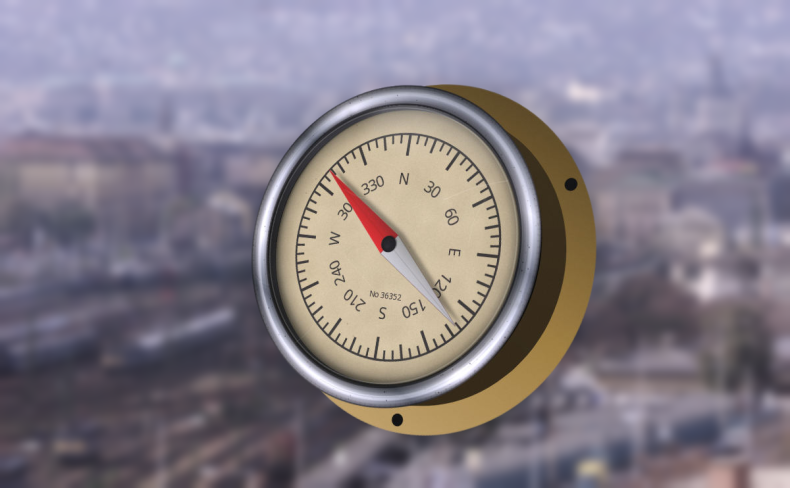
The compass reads 310 °
